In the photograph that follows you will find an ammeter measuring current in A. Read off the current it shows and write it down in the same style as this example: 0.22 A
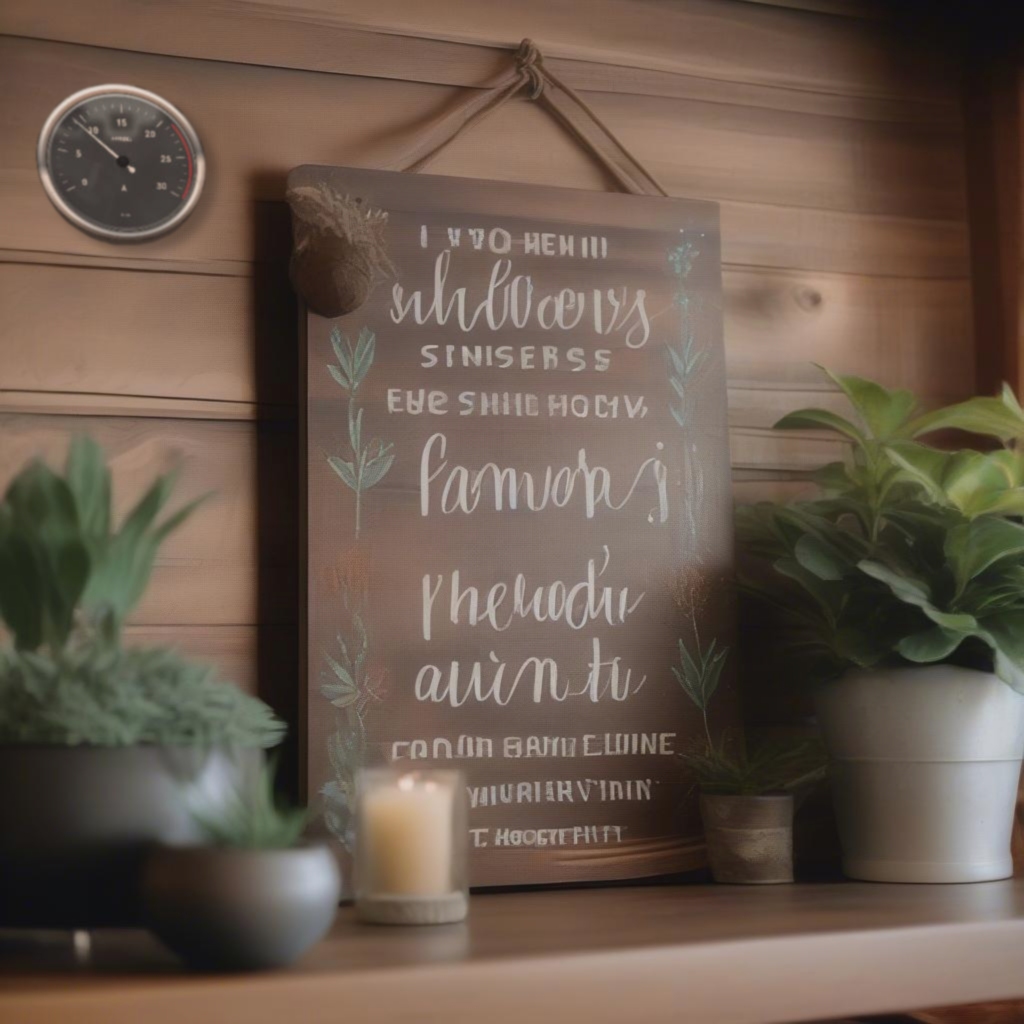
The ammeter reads 9 A
